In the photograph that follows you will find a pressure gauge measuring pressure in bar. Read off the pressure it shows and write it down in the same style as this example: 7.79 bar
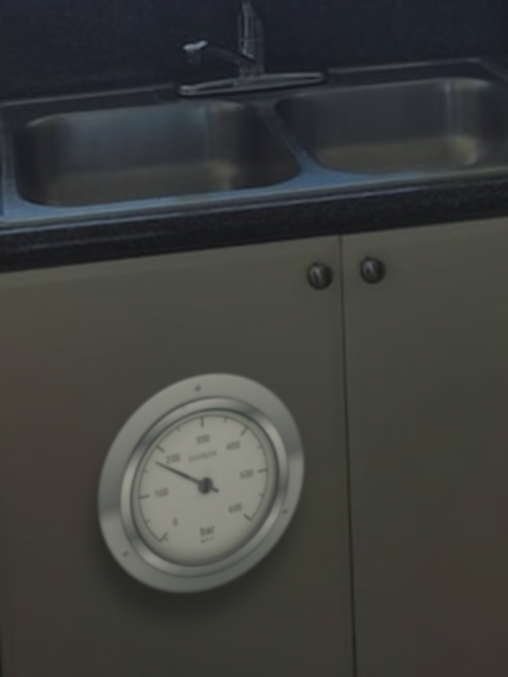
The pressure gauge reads 175 bar
